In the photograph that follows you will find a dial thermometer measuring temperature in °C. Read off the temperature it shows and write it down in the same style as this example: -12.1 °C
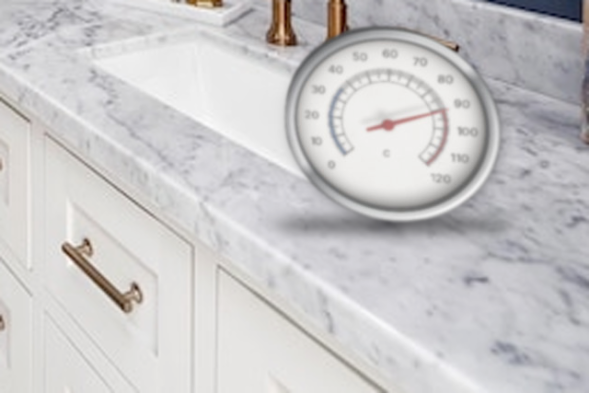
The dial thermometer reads 90 °C
